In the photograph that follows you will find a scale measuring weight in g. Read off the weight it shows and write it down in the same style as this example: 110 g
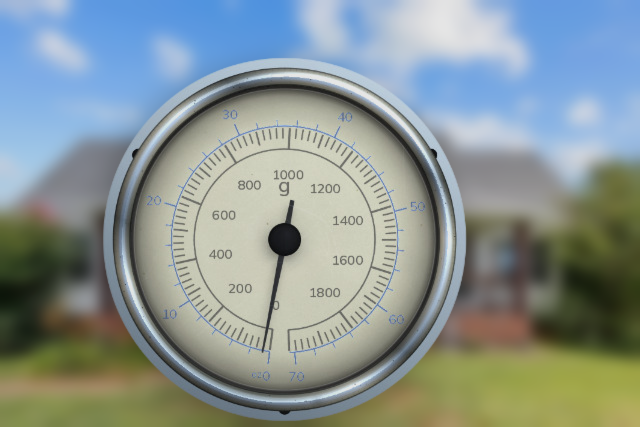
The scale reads 20 g
